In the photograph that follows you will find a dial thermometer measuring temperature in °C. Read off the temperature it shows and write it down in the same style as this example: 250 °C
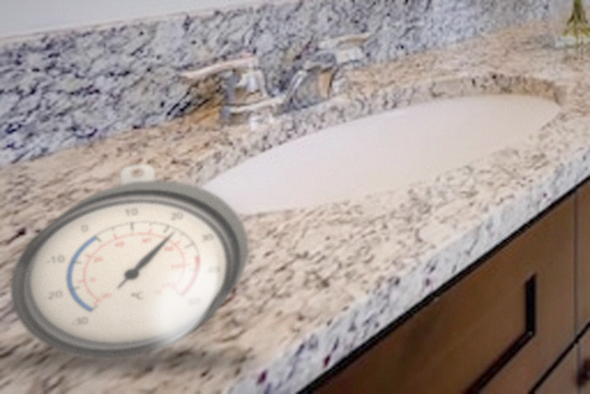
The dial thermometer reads 22.5 °C
